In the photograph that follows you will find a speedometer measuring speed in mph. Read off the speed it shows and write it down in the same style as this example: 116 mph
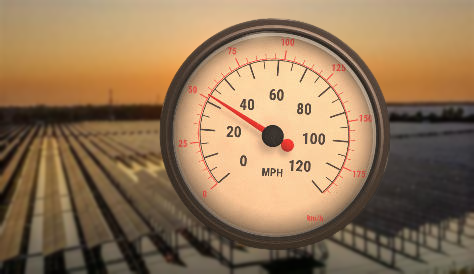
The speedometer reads 32.5 mph
